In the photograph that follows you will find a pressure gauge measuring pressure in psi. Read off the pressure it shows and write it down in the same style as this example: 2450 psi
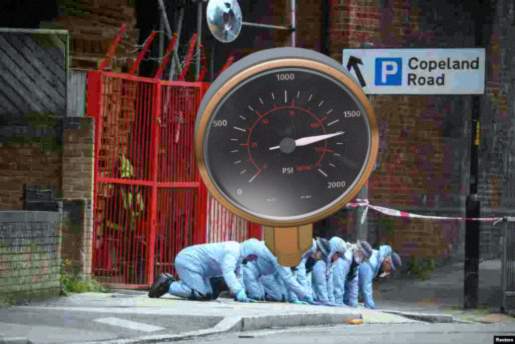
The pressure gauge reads 1600 psi
